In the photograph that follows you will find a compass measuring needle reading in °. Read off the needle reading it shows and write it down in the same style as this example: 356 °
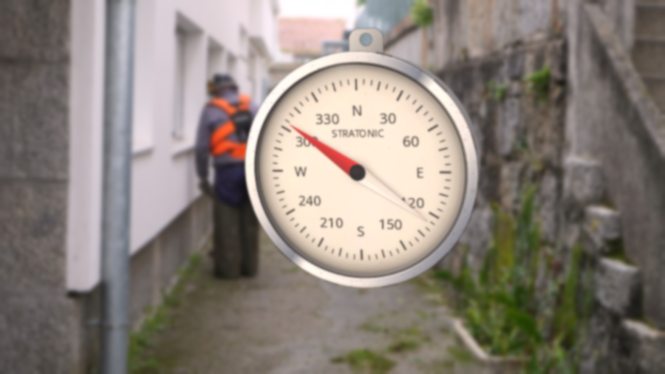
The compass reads 305 °
